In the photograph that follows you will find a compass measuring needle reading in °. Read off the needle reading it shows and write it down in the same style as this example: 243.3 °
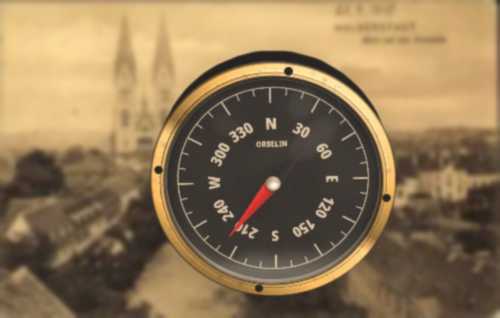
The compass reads 220 °
